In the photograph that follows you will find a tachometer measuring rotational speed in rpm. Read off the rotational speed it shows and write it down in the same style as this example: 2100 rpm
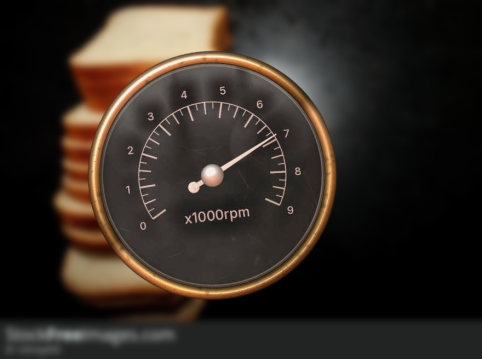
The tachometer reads 6875 rpm
